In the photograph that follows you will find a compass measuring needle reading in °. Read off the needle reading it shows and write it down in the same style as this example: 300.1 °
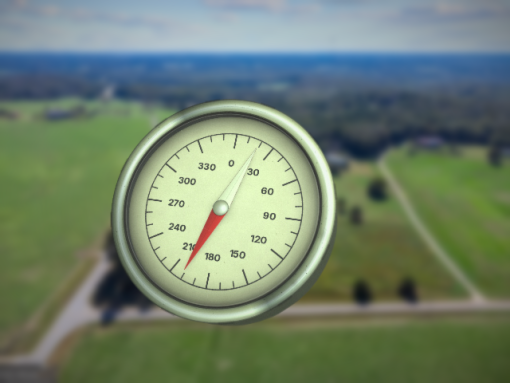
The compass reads 200 °
